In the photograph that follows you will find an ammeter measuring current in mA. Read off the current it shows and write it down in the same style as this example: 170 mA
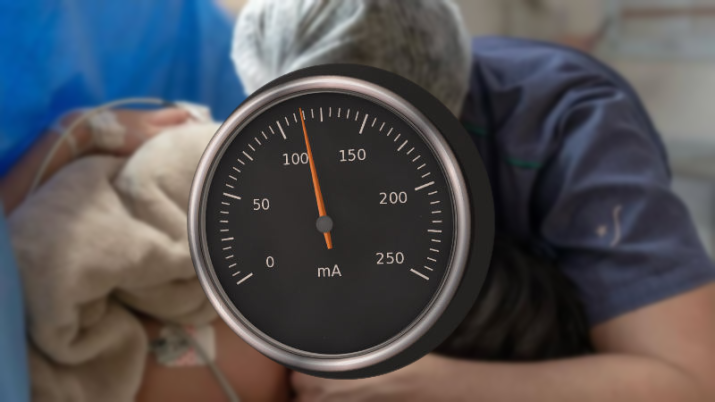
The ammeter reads 115 mA
